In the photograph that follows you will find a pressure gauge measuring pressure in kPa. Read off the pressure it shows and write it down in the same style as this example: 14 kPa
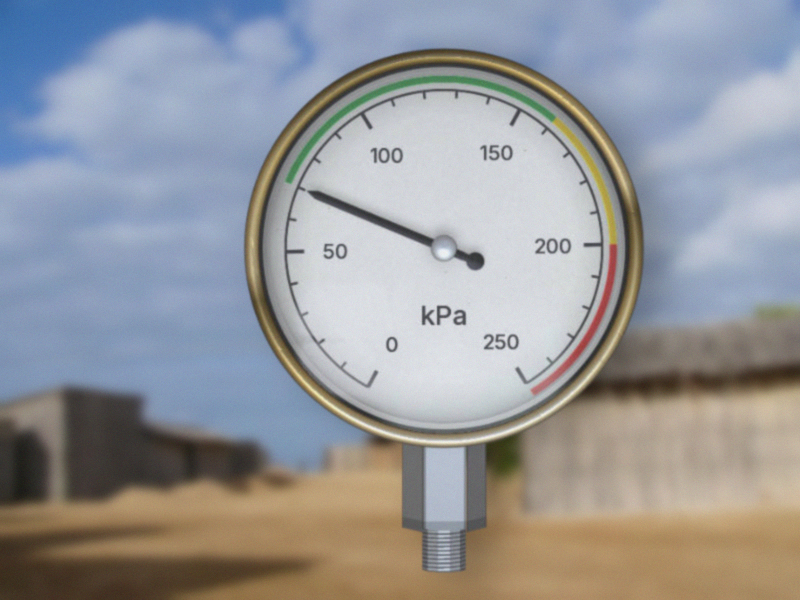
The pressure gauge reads 70 kPa
